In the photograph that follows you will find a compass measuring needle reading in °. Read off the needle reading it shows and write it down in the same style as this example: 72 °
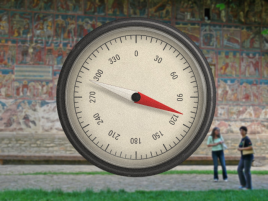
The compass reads 110 °
